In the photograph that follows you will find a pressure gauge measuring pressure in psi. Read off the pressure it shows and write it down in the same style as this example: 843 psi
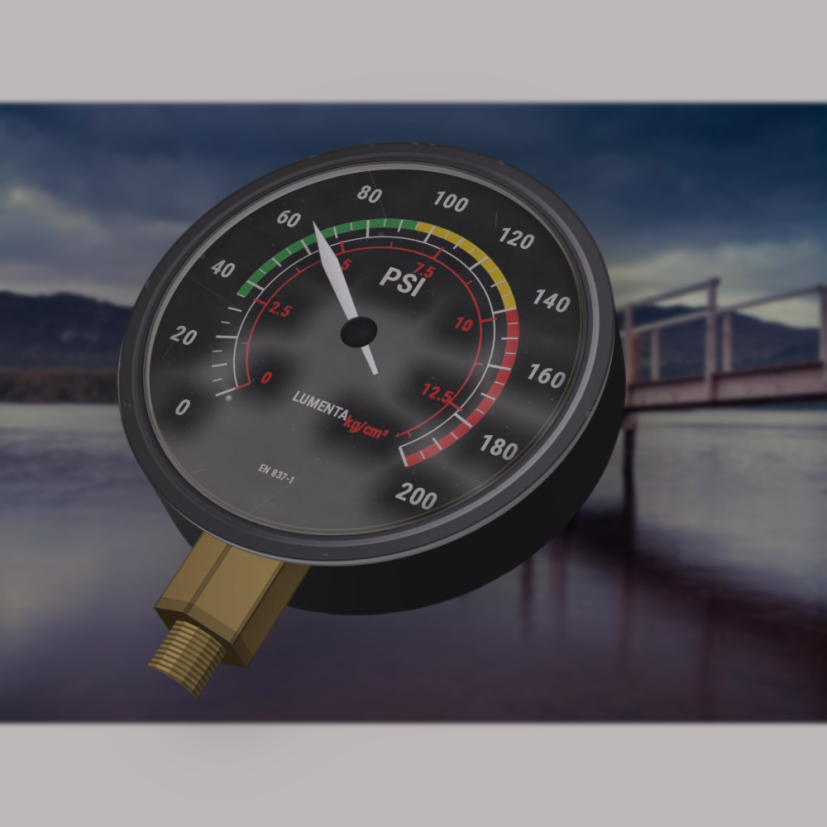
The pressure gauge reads 65 psi
